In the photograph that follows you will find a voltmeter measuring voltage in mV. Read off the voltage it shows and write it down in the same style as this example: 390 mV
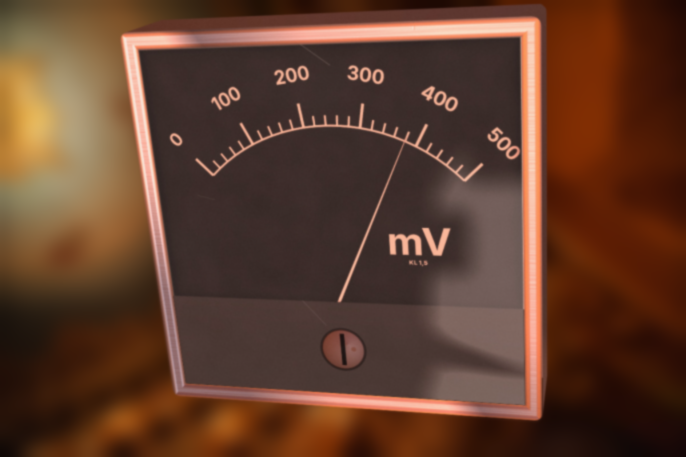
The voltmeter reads 380 mV
